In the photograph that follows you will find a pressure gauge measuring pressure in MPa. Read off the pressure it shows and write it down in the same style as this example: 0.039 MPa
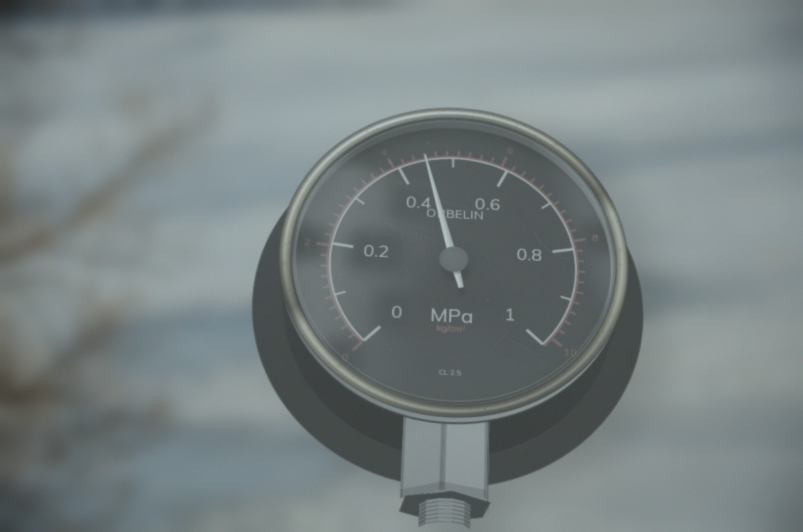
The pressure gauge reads 0.45 MPa
